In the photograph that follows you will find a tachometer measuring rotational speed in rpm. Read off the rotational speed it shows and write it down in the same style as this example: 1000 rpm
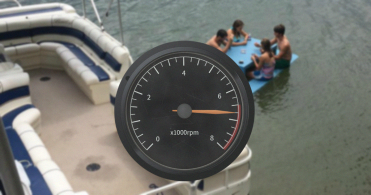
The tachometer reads 6750 rpm
